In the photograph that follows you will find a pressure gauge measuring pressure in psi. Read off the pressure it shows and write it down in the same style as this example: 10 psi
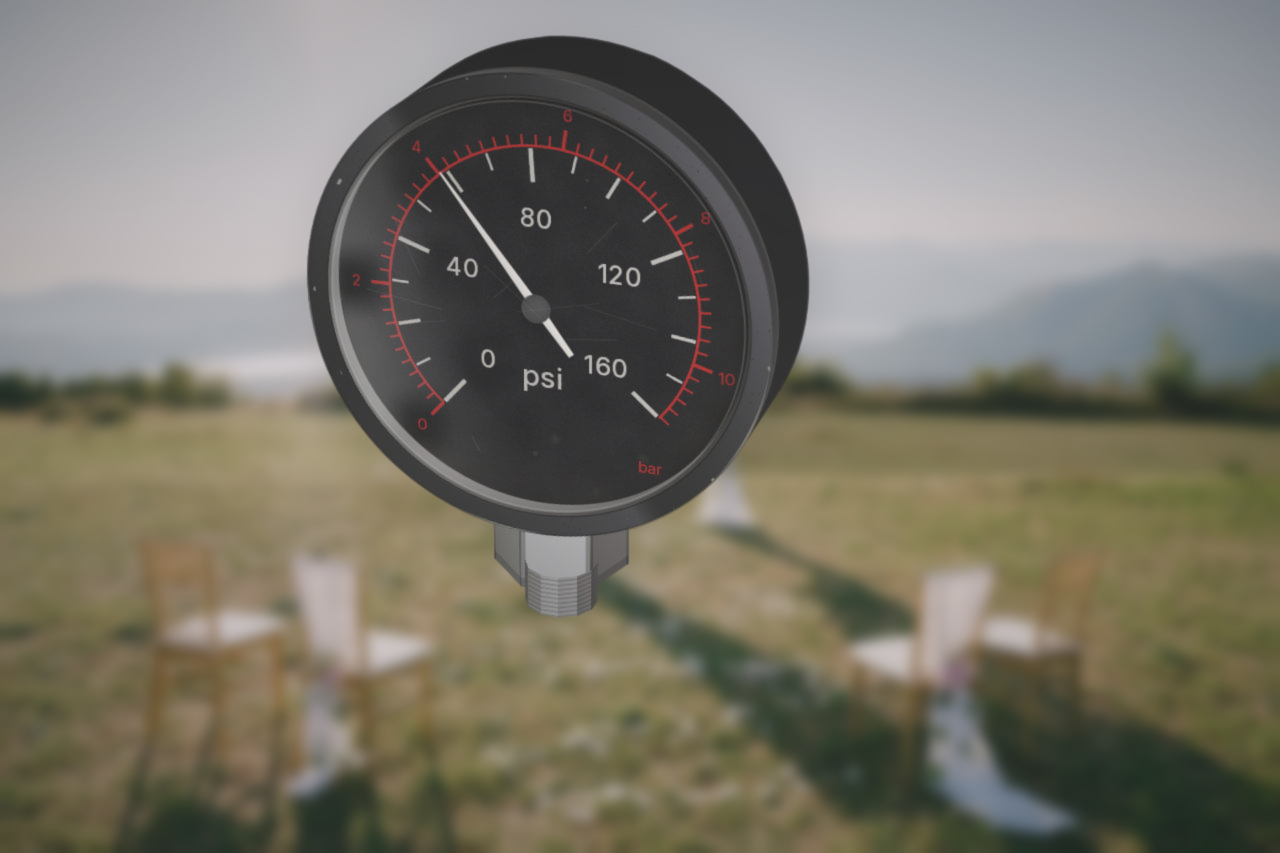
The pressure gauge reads 60 psi
